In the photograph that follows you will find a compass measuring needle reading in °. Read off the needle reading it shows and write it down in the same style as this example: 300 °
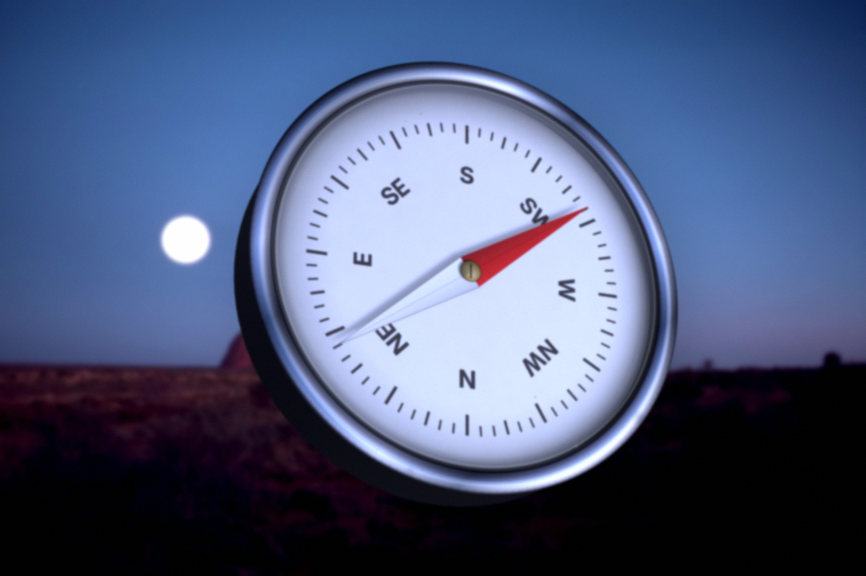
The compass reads 235 °
